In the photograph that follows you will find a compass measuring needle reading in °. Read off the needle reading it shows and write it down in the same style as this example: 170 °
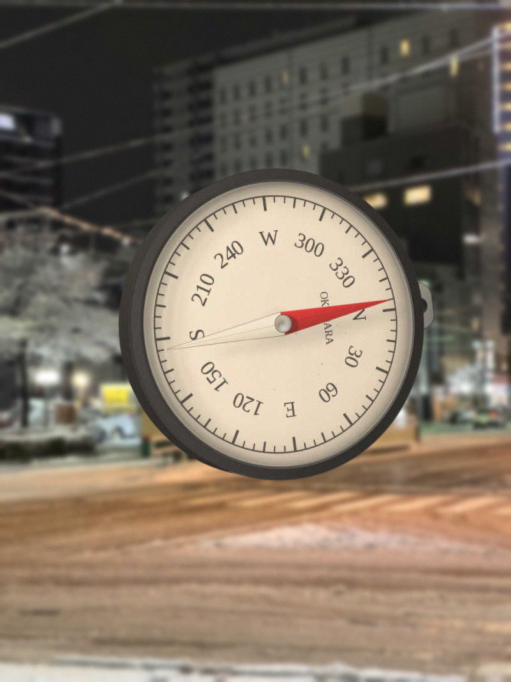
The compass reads 355 °
